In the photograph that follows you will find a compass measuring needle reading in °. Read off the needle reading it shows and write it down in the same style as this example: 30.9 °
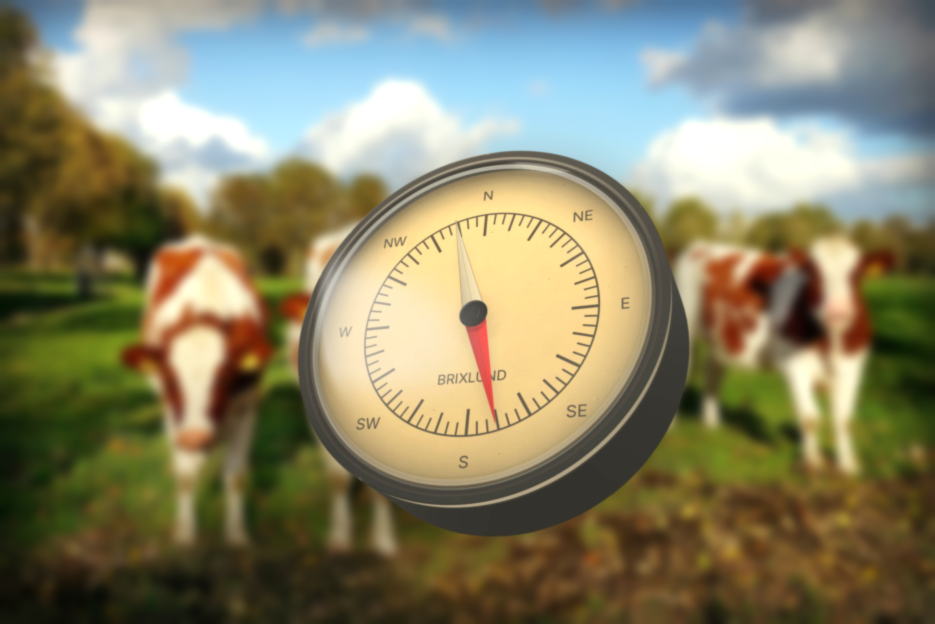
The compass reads 165 °
